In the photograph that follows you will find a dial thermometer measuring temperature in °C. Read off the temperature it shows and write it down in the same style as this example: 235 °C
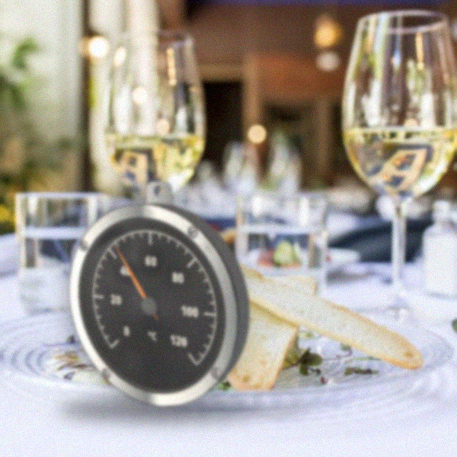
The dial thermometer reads 44 °C
